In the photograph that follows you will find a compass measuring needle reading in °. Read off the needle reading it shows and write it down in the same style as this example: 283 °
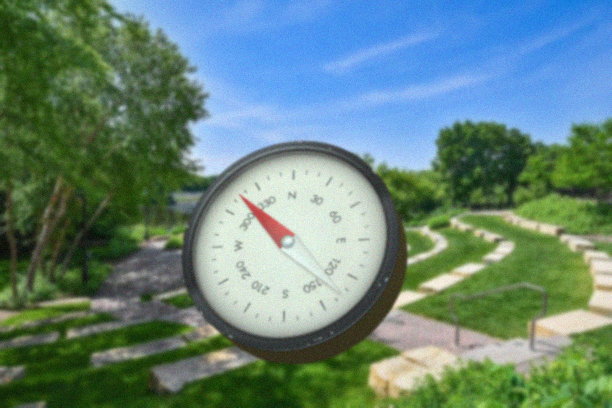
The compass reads 315 °
